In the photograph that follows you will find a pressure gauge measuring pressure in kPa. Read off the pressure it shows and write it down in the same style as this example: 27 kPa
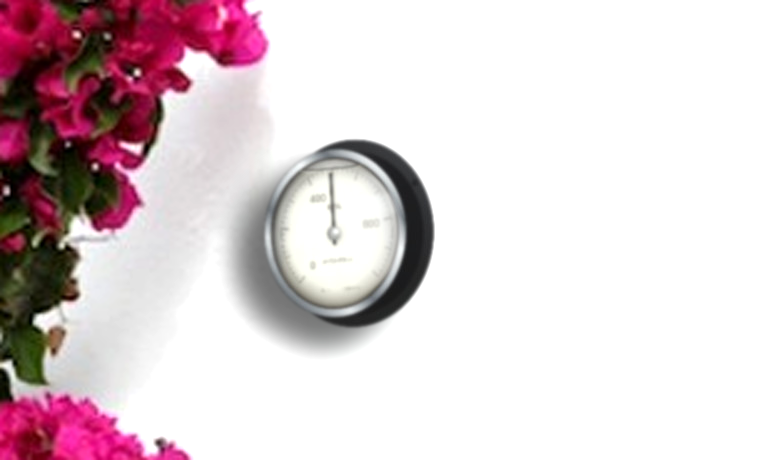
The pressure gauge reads 500 kPa
